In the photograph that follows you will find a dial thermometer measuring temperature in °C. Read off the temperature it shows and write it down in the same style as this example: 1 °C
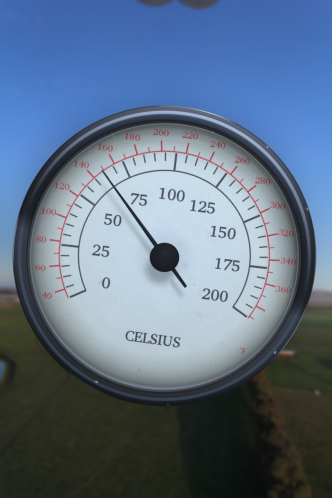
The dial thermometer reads 65 °C
